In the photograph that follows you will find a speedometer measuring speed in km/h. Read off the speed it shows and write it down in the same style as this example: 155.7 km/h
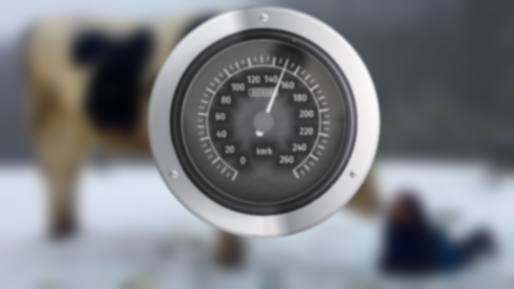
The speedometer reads 150 km/h
